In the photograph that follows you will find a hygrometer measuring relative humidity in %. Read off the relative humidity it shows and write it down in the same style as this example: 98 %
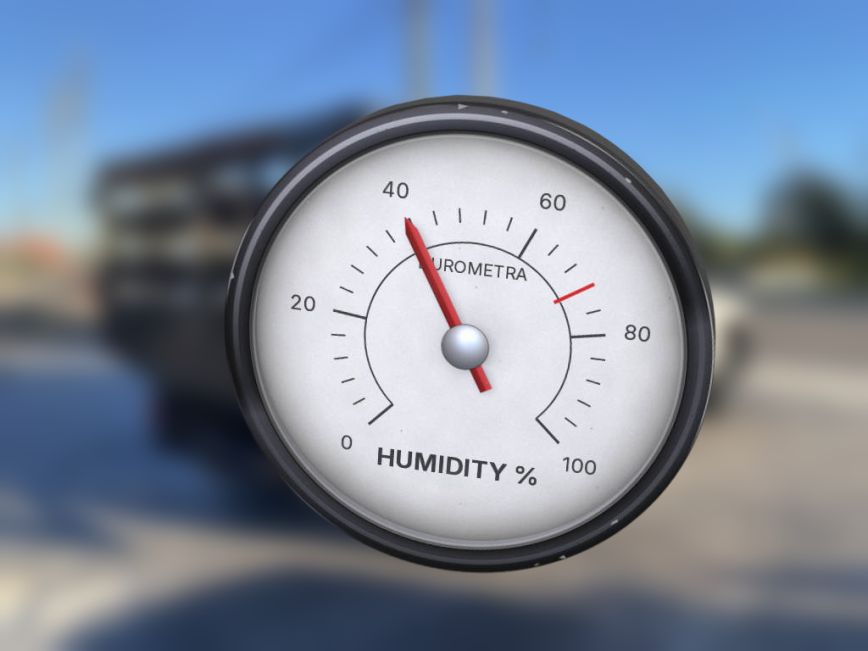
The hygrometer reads 40 %
